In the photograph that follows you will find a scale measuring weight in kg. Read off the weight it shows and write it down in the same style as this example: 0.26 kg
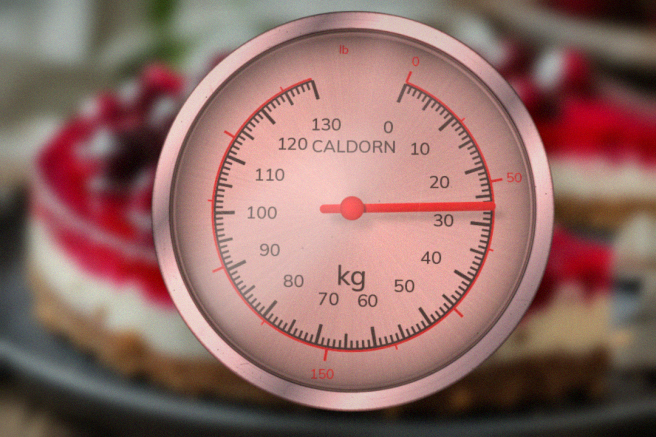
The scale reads 27 kg
